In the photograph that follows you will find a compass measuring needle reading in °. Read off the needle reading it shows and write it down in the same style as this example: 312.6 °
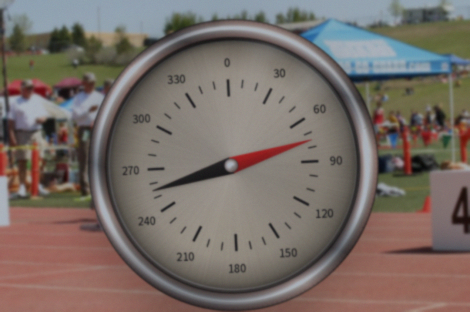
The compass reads 75 °
